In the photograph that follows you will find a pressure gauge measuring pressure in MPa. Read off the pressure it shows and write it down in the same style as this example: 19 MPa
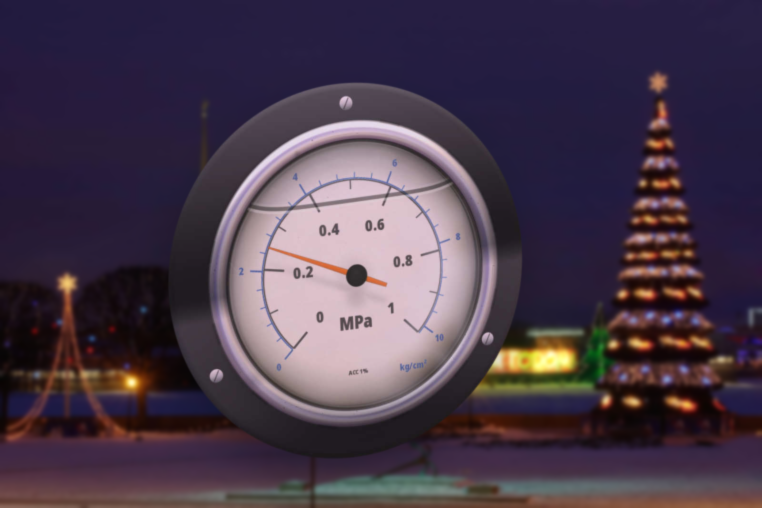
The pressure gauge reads 0.25 MPa
